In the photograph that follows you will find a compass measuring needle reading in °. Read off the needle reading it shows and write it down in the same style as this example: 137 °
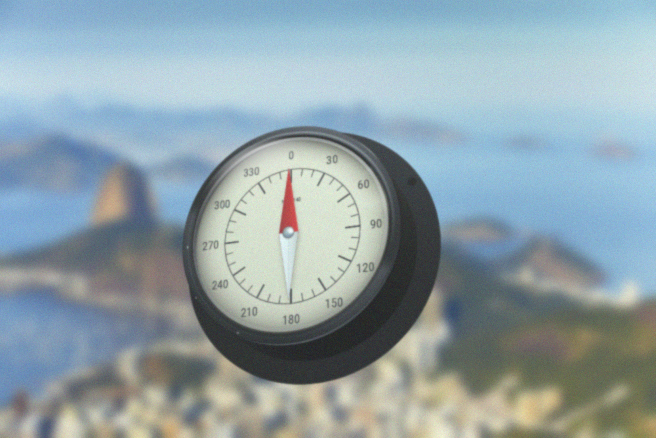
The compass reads 0 °
